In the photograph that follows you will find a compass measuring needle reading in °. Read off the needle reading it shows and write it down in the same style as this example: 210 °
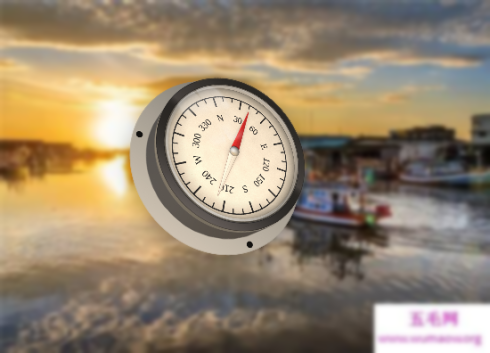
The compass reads 40 °
